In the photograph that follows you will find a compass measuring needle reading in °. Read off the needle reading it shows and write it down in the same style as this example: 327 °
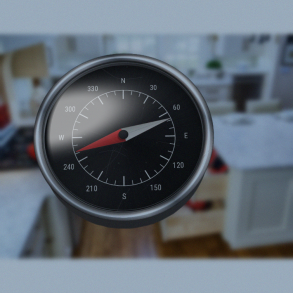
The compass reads 250 °
